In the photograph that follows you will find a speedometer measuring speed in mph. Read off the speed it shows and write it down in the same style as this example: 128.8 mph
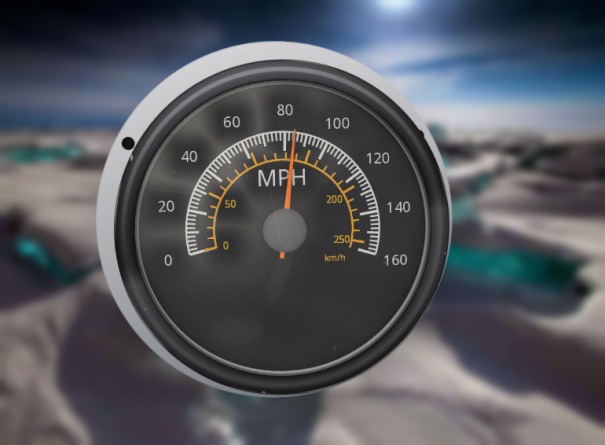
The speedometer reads 84 mph
